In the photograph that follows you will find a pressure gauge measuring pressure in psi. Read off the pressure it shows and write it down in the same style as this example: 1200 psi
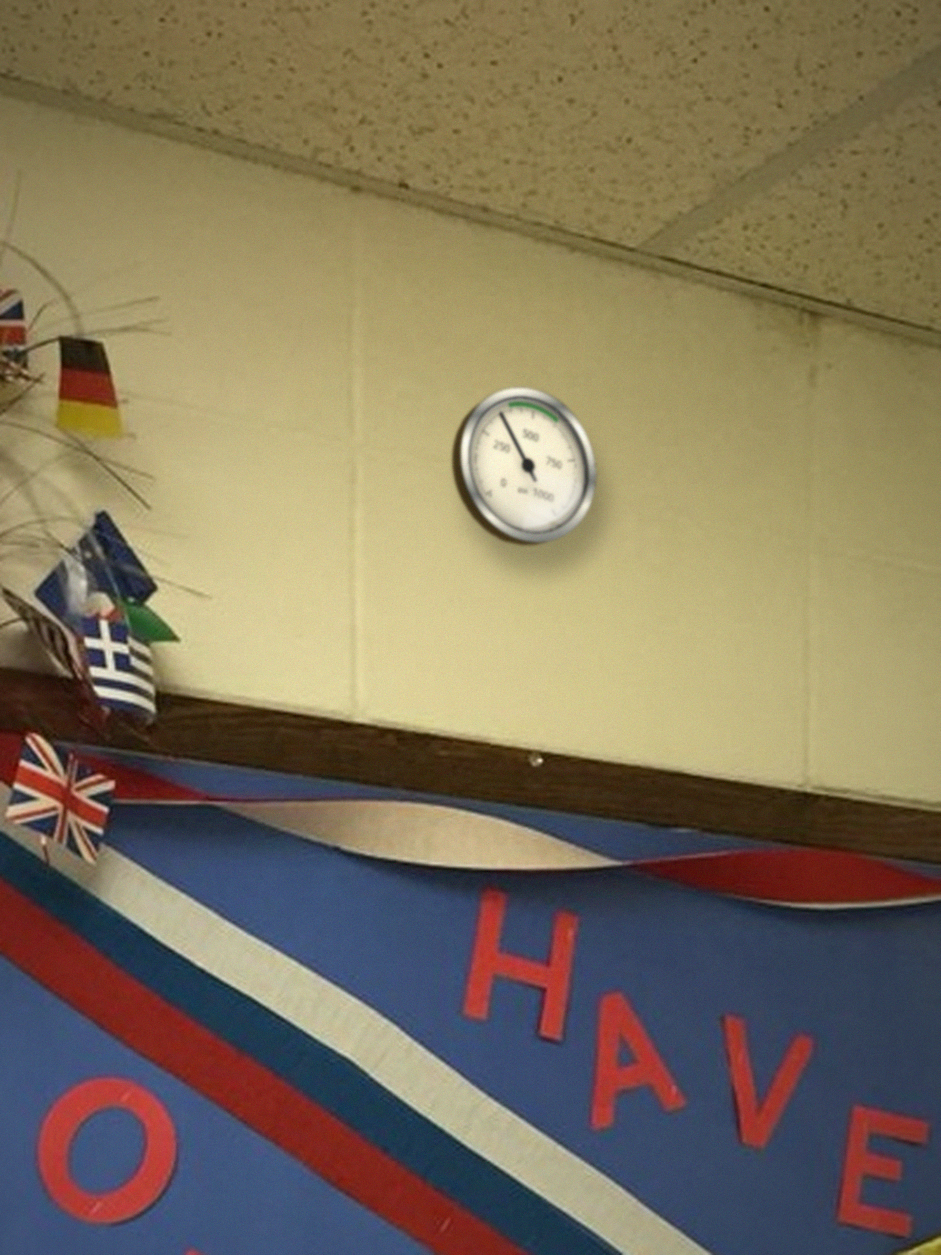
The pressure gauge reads 350 psi
